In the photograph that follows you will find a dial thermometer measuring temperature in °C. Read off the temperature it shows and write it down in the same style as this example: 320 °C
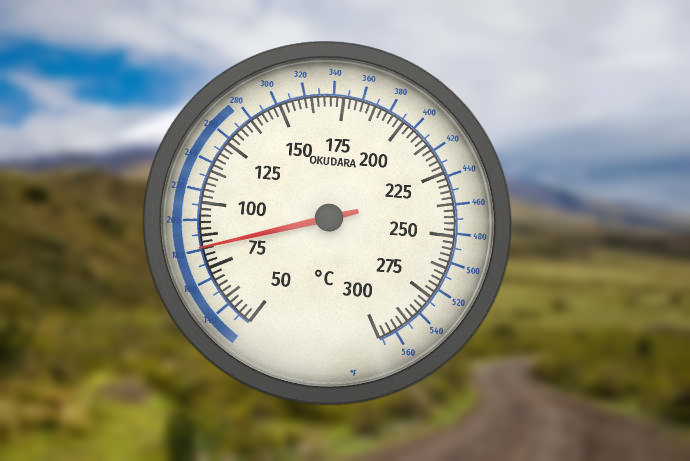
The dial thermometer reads 82.5 °C
